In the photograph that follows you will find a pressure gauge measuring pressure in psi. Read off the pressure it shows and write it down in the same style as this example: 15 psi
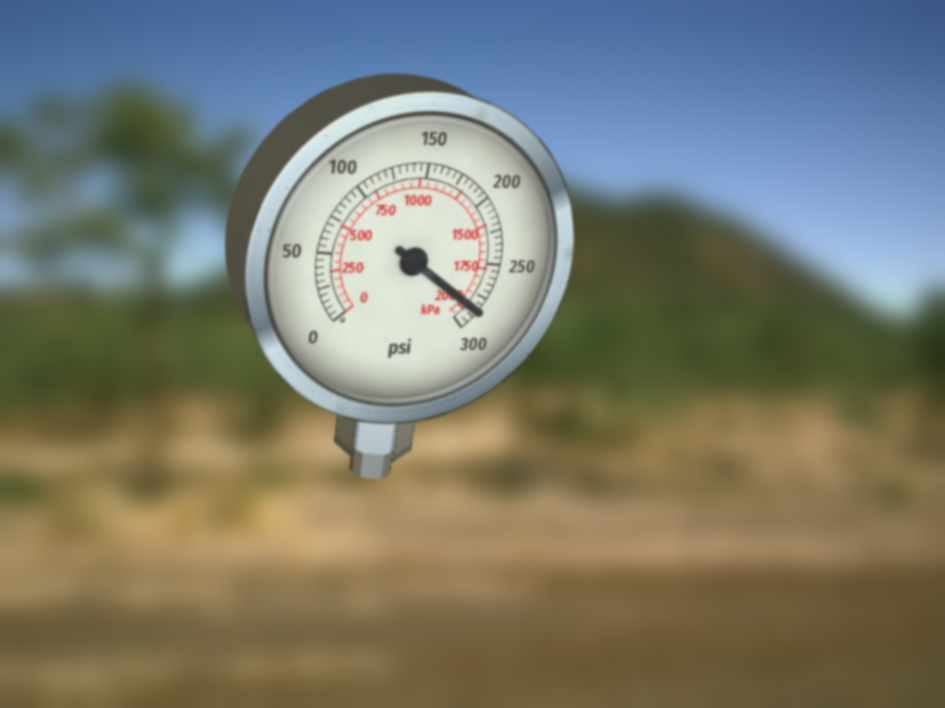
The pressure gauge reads 285 psi
